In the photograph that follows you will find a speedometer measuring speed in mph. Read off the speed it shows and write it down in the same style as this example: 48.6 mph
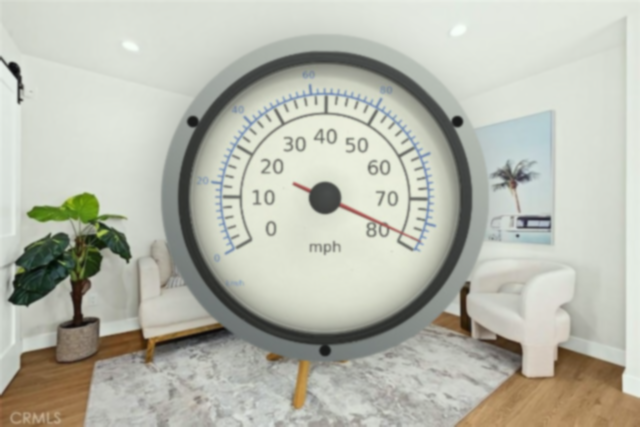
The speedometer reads 78 mph
